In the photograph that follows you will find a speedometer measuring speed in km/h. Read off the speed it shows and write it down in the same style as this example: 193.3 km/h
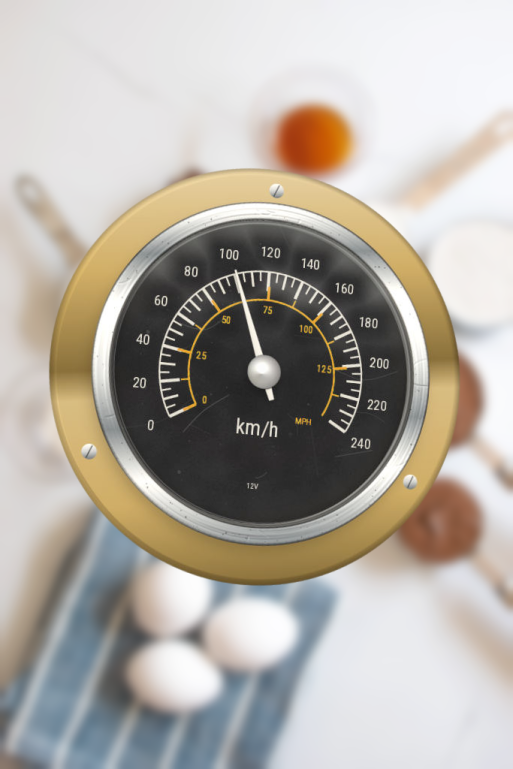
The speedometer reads 100 km/h
